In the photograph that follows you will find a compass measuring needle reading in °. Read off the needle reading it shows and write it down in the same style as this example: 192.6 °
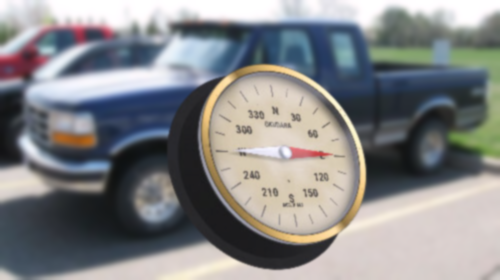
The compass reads 90 °
